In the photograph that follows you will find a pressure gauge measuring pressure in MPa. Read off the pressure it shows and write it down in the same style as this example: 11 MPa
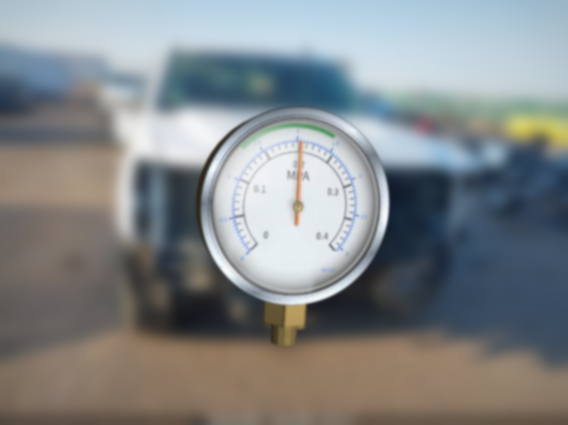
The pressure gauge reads 0.2 MPa
